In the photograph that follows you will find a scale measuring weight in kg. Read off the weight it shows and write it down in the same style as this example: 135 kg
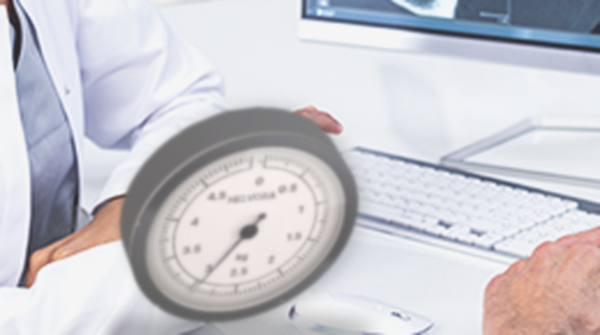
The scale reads 3 kg
